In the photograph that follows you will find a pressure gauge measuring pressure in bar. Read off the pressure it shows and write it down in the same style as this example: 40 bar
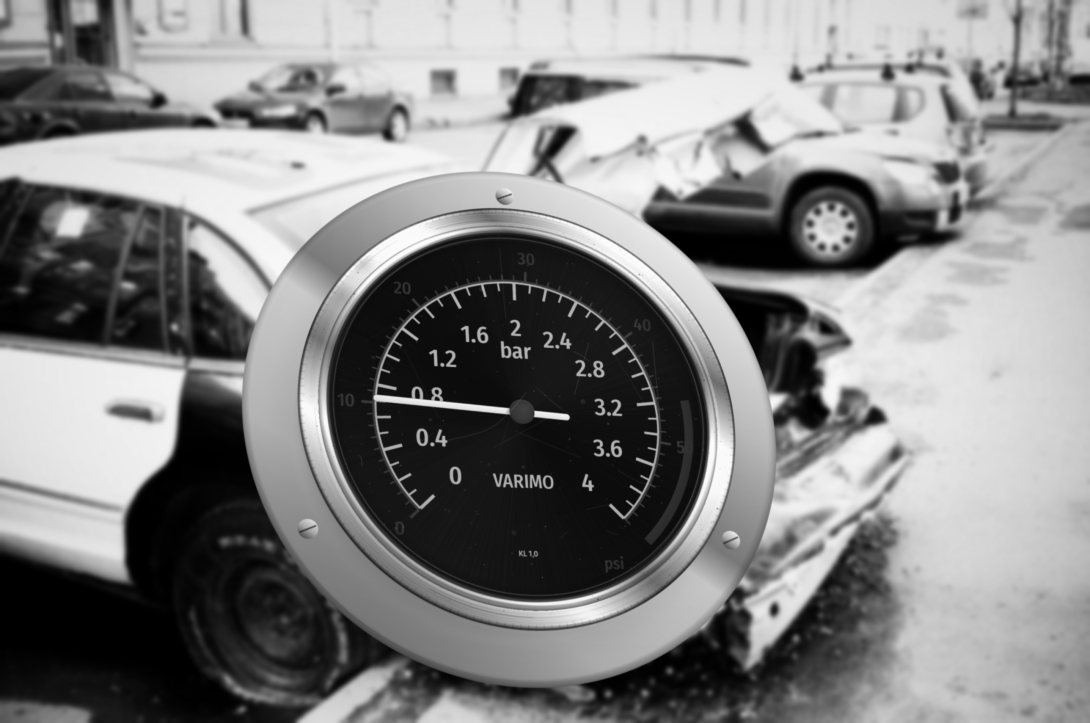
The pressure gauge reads 0.7 bar
